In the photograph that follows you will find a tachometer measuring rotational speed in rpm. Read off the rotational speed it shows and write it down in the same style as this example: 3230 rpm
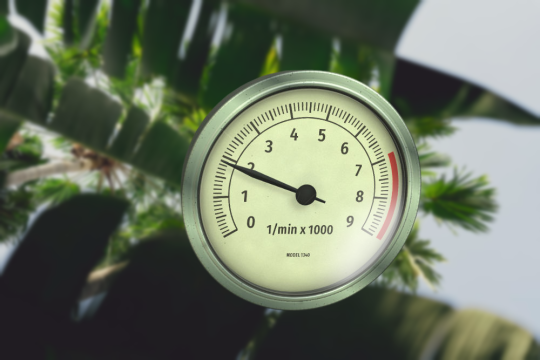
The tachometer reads 1900 rpm
